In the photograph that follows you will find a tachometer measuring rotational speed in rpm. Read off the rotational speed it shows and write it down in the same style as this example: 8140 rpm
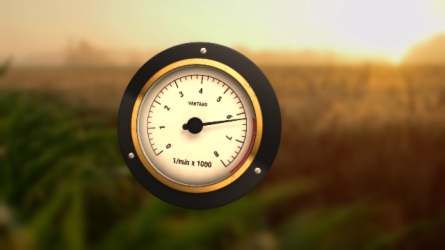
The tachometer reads 6200 rpm
